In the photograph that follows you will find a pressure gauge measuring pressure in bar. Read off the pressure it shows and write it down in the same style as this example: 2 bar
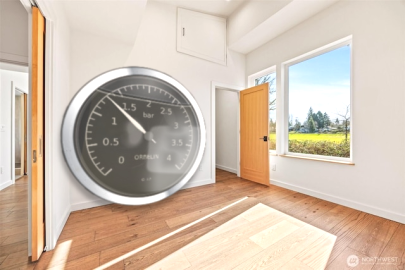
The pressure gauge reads 1.3 bar
